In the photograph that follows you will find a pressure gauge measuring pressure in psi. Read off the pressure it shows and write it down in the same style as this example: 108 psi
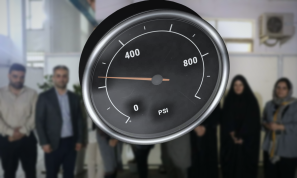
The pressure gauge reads 250 psi
